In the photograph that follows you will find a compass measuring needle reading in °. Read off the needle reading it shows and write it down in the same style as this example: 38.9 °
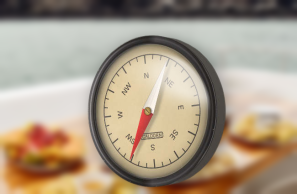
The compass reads 210 °
